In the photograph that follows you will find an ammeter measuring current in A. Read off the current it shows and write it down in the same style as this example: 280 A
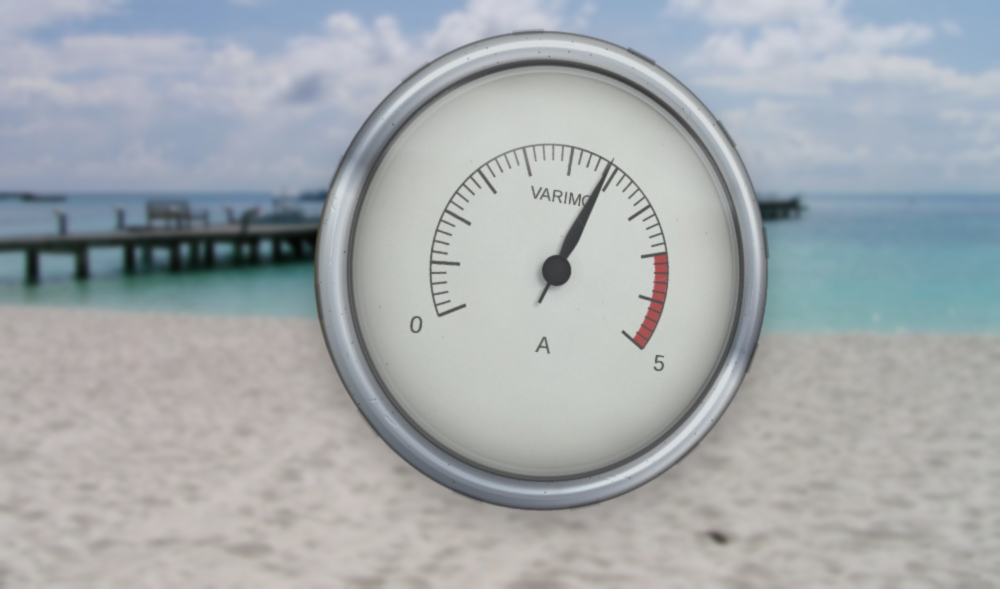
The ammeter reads 2.9 A
